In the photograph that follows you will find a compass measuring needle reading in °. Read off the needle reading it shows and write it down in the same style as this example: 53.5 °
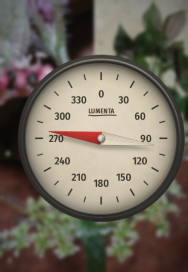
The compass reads 277.5 °
